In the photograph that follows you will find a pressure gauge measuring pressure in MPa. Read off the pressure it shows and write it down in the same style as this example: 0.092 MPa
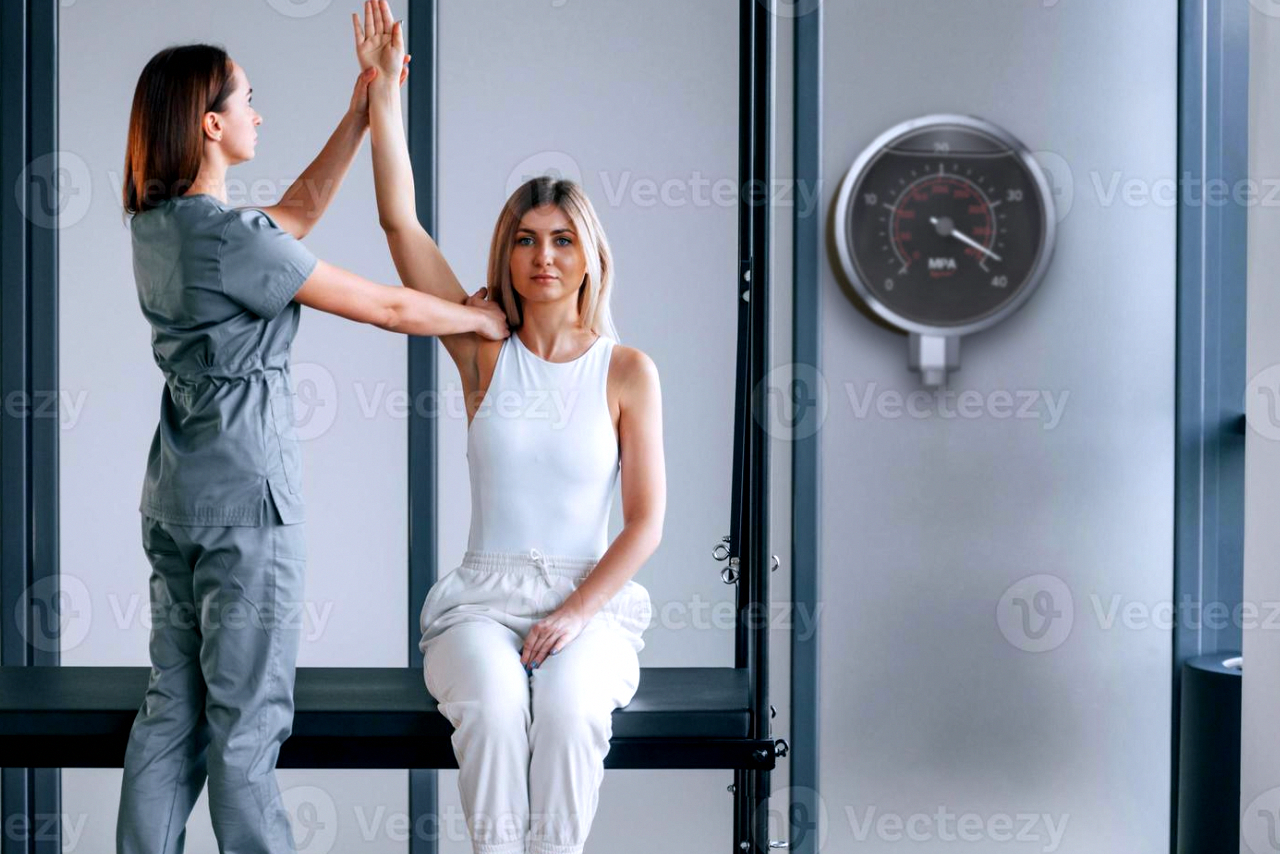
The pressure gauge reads 38 MPa
